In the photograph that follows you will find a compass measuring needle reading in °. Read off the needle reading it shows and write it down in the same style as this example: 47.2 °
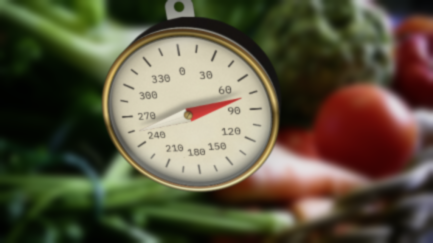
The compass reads 75 °
